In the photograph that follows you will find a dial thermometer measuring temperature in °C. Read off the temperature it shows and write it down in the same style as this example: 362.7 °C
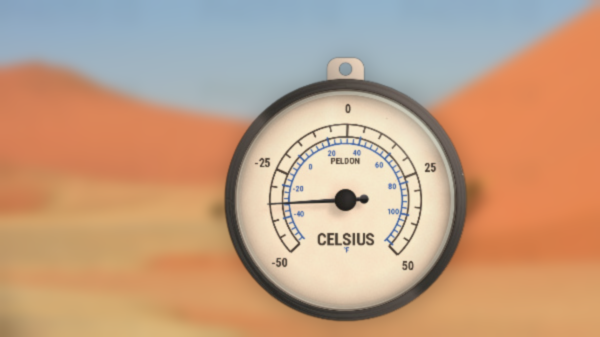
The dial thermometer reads -35 °C
